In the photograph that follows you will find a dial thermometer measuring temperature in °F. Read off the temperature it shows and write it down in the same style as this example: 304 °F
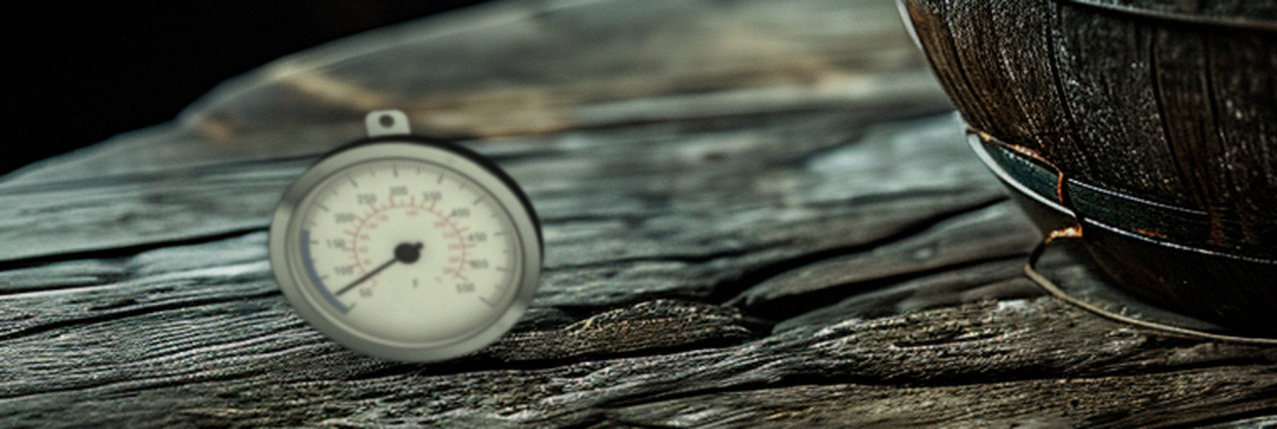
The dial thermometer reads 75 °F
